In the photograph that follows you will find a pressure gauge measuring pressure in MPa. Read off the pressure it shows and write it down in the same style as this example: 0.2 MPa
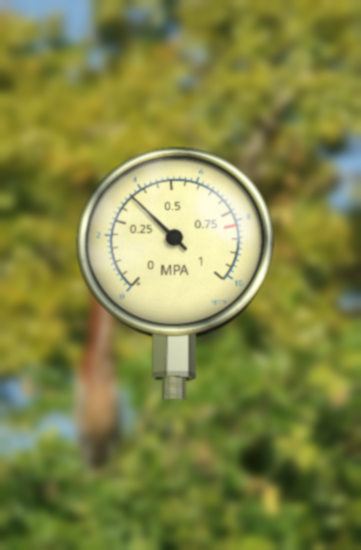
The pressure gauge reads 0.35 MPa
